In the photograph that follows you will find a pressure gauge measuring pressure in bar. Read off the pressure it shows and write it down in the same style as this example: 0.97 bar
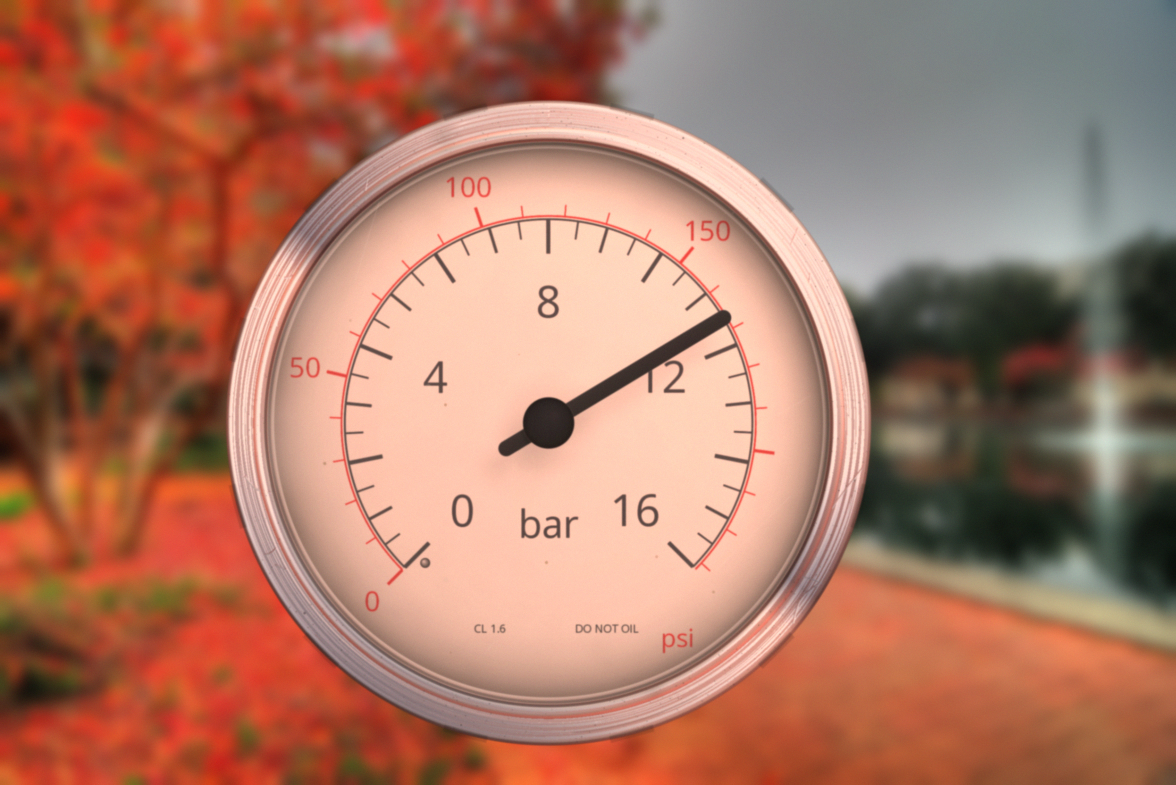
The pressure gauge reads 11.5 bar
